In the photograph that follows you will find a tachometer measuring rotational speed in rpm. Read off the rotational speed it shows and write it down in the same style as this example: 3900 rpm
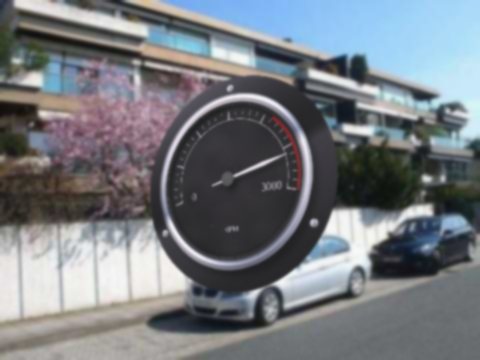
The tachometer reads 2600 rpm
